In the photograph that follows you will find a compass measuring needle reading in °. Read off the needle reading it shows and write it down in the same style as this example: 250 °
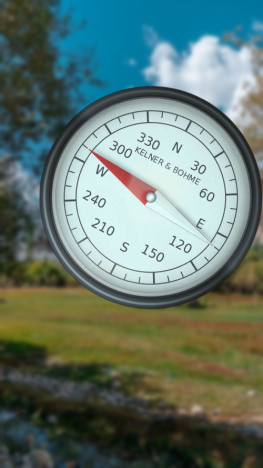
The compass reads 280 °
